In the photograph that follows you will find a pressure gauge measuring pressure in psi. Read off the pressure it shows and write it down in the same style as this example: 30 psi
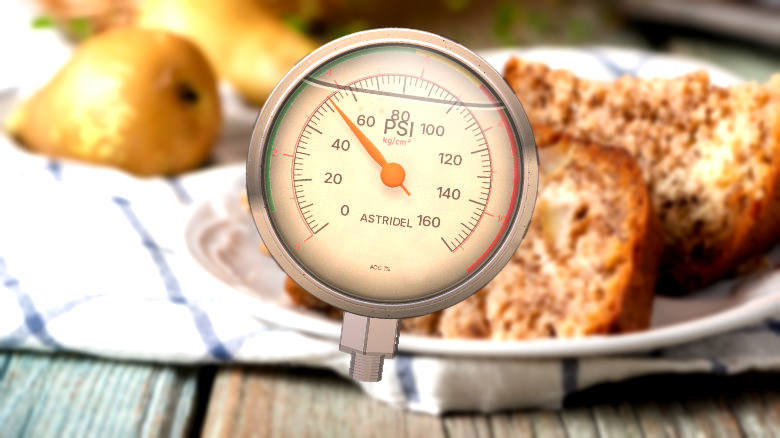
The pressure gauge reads 52 psi
